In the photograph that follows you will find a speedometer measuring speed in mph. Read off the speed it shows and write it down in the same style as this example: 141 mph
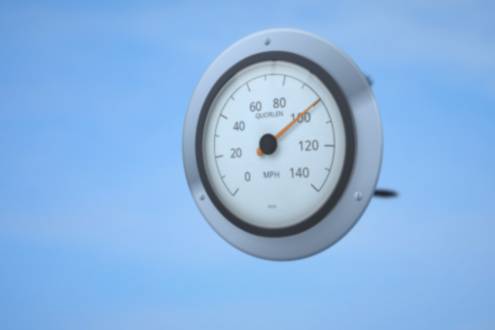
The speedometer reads 100 mph
